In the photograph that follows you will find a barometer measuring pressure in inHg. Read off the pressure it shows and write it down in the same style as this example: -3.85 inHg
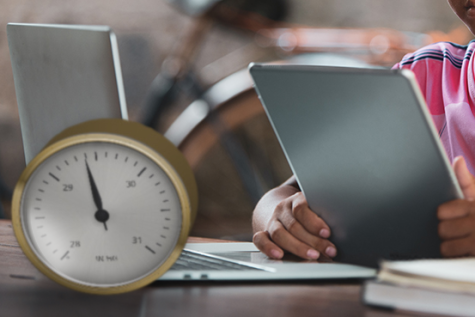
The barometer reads 29.4 inHg
